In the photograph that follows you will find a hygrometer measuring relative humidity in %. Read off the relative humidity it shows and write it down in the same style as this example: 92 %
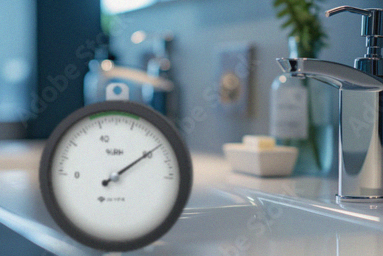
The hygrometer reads 80 %
